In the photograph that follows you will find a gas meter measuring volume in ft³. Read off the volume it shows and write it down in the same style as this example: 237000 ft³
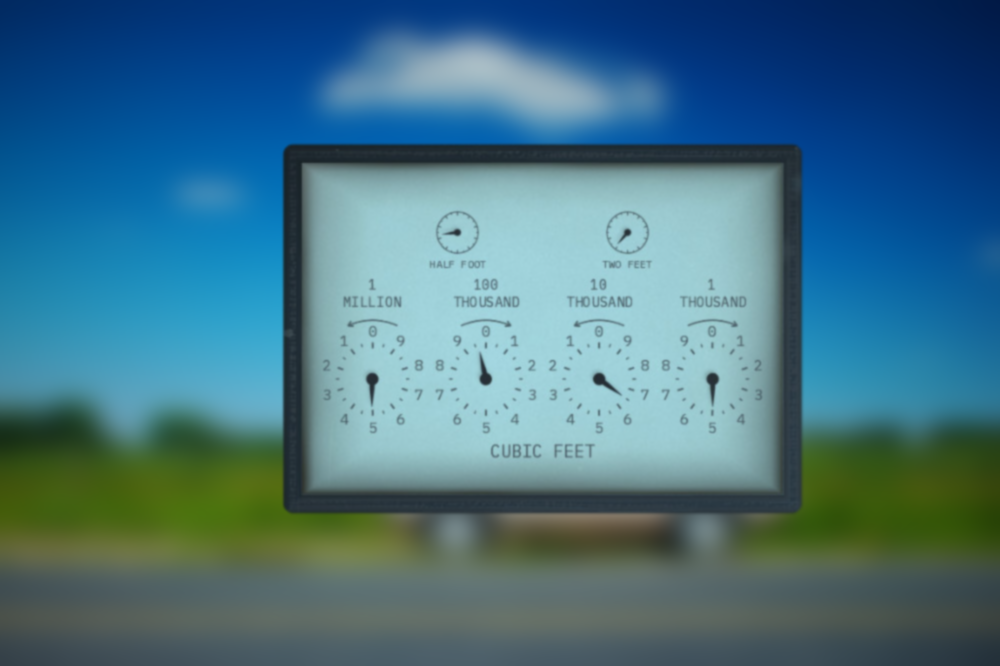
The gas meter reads 496500 ft³
